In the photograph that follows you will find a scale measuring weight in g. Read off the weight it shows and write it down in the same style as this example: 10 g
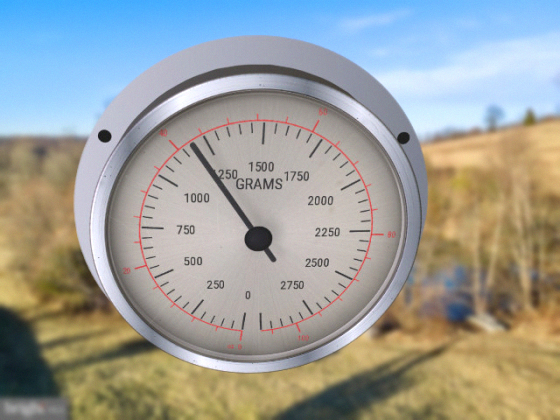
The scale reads 1200 g
